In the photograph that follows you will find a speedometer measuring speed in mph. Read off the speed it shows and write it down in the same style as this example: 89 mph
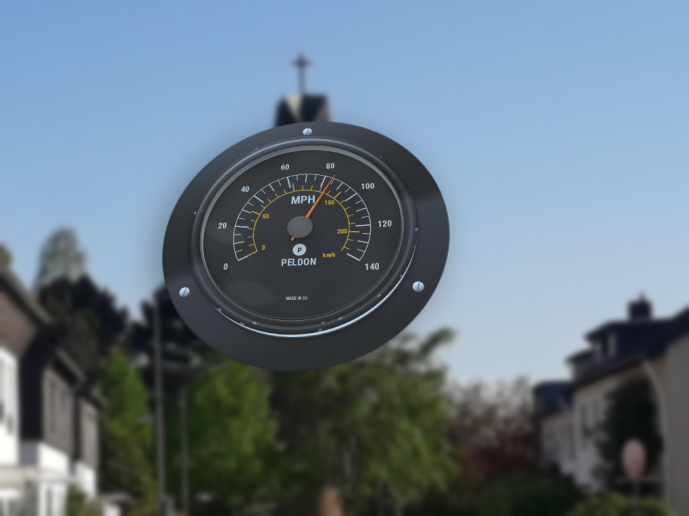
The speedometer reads 85 mph
